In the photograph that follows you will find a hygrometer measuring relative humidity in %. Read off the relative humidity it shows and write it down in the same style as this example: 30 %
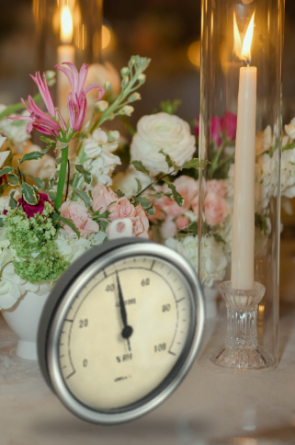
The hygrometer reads 44 %
